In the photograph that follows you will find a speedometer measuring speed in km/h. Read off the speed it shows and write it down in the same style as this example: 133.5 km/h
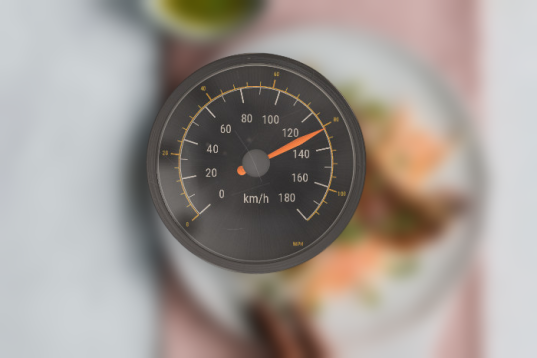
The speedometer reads 130 km/h
